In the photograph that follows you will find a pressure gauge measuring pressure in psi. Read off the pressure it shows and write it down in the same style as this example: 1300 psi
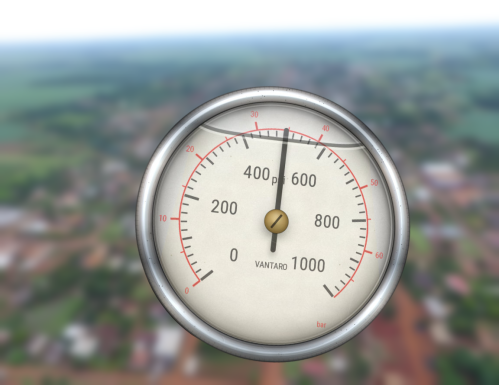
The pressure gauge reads 500 psi
